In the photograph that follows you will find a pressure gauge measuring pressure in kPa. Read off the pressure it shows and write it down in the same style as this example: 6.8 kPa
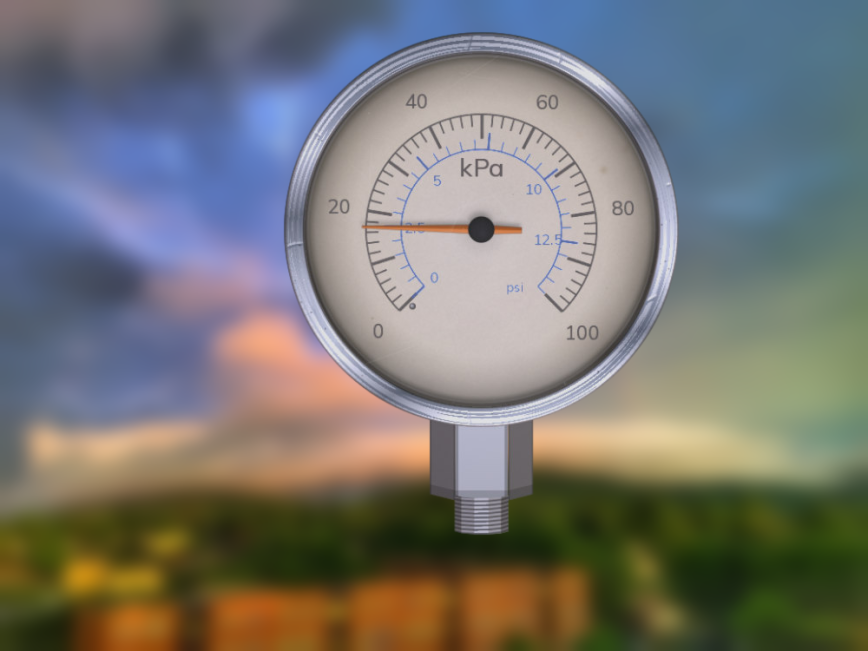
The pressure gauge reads 17 kPa
